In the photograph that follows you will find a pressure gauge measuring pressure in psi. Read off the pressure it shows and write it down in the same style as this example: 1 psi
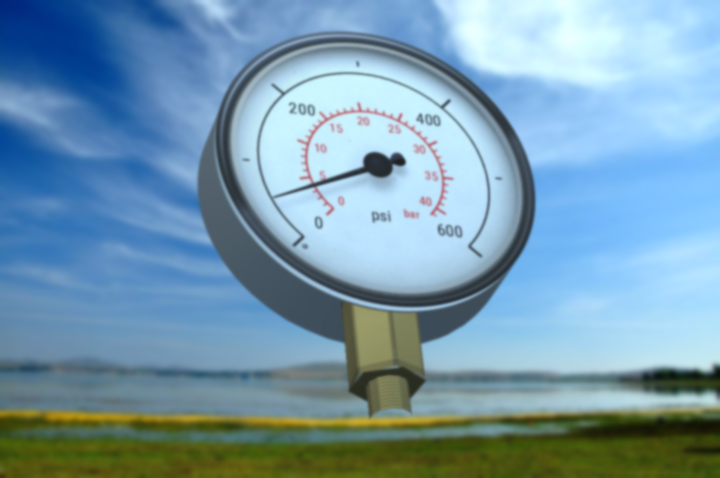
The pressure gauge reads 50 psi
